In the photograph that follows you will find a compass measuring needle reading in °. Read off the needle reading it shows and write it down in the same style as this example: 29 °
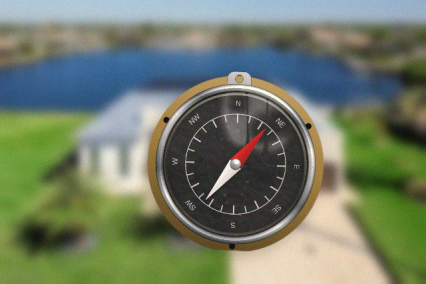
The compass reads 37.5 °
